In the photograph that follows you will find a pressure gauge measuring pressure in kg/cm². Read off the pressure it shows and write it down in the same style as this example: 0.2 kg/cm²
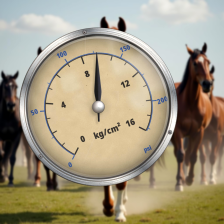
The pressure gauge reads 9 kg/cm²
